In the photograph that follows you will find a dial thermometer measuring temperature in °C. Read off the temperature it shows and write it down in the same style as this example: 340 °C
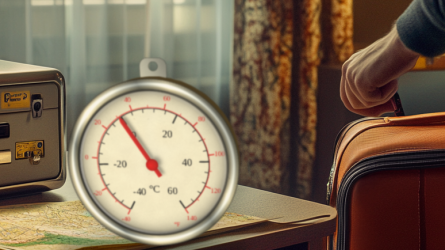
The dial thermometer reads 0 °C
